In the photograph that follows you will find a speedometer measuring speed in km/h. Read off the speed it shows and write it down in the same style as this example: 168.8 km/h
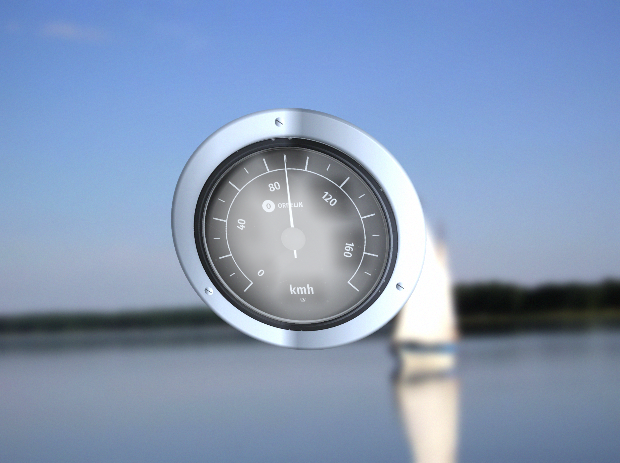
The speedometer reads 90 km/h
